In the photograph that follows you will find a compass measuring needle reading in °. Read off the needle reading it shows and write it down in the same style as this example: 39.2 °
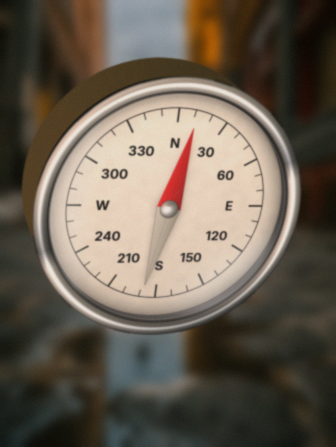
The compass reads 10 °
